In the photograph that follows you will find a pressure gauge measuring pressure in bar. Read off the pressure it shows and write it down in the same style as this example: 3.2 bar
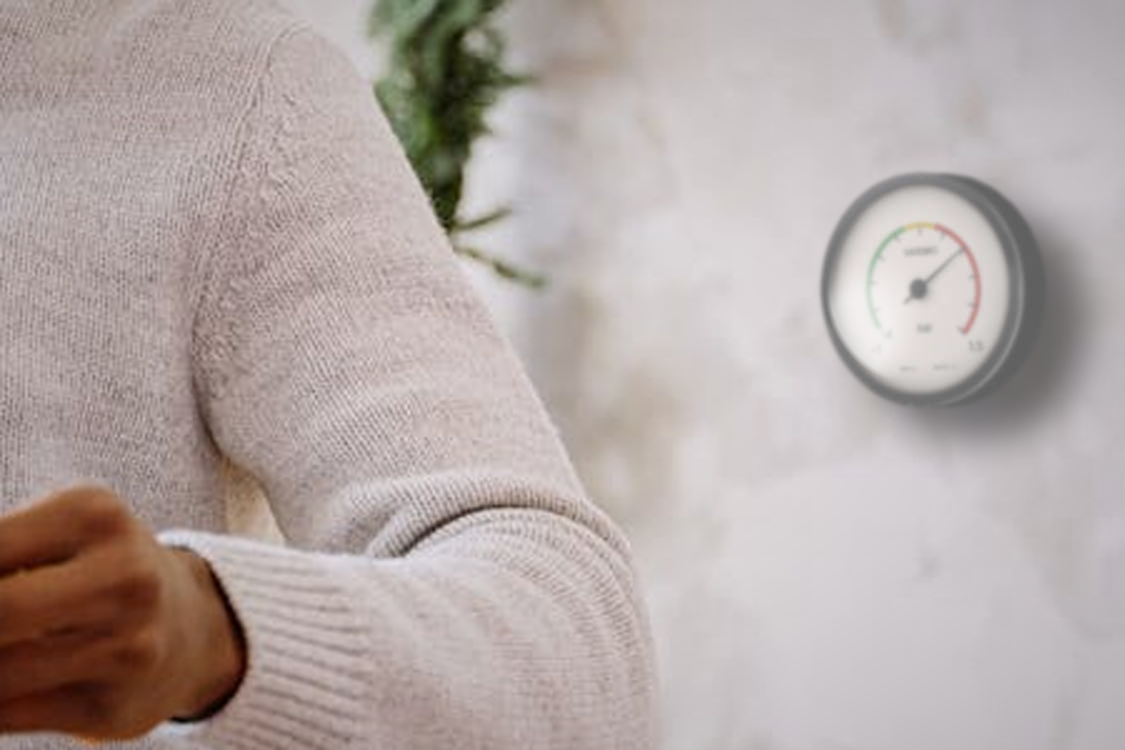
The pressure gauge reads 0.75 bar
